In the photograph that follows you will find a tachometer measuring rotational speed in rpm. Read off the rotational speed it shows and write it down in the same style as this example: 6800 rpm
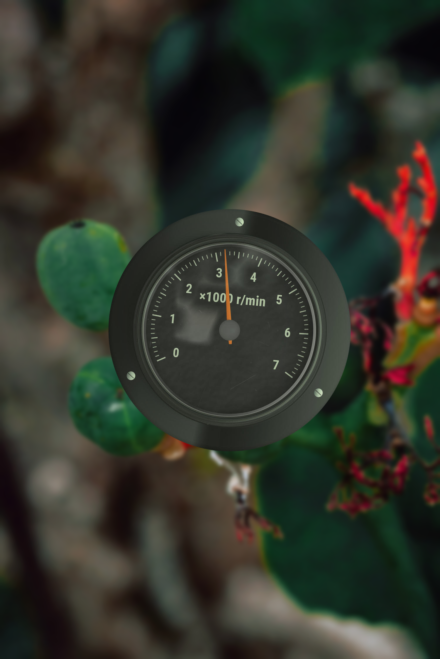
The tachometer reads 3200 rpm
